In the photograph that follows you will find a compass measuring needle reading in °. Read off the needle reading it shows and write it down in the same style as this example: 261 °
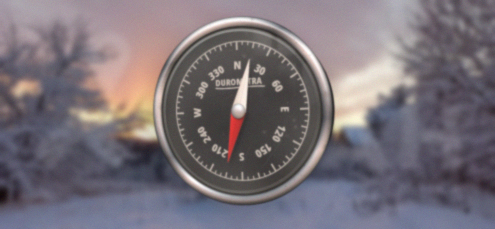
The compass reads 195 °
